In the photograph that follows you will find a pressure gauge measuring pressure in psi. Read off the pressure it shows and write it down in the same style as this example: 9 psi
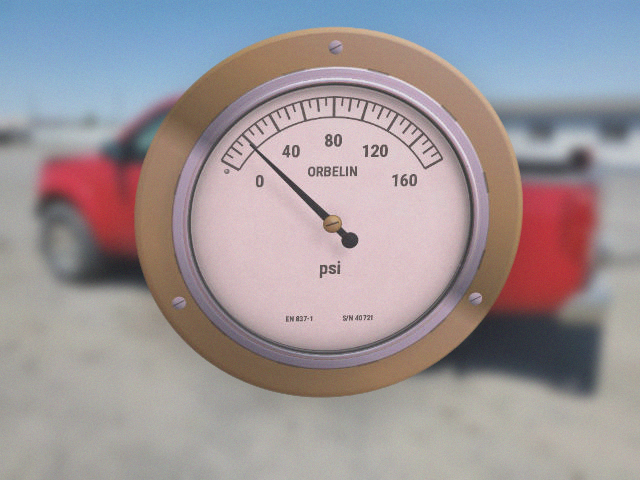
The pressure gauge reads 20 psi
